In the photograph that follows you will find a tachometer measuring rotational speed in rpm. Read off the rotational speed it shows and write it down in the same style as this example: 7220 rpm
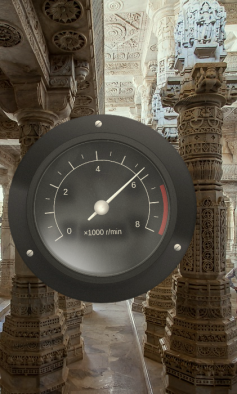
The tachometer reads 5750 rpm
